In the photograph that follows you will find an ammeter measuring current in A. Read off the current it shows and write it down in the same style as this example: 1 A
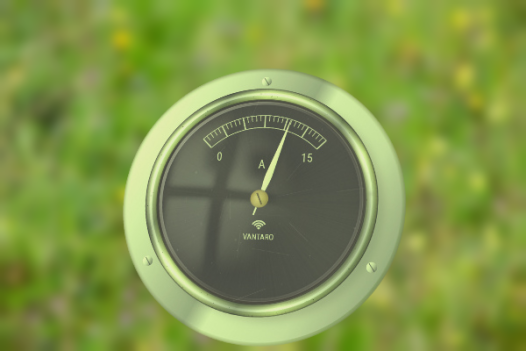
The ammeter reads 10.5 A
